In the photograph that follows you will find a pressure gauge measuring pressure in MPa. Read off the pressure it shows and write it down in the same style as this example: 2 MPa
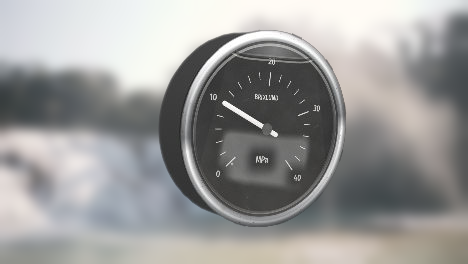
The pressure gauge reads 10 MPa
